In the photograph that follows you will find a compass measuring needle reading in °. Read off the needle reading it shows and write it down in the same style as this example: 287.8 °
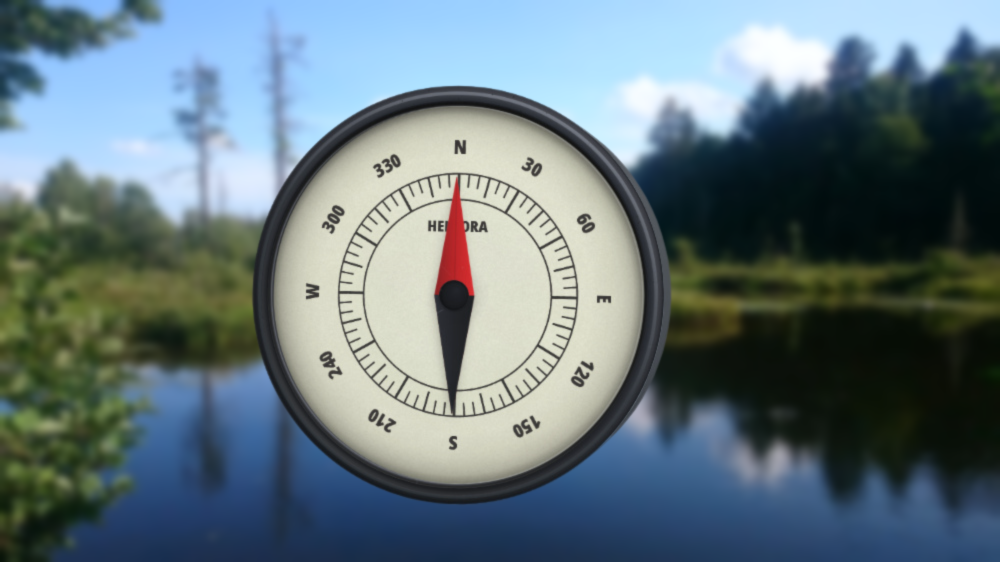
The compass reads 0 °
